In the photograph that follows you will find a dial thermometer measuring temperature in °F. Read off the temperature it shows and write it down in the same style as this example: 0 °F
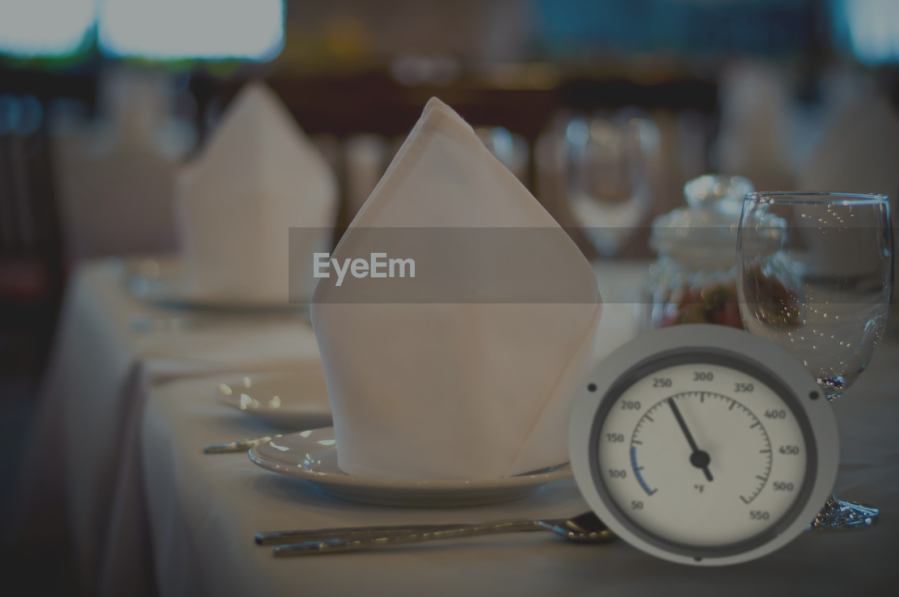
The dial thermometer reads 250 °F
